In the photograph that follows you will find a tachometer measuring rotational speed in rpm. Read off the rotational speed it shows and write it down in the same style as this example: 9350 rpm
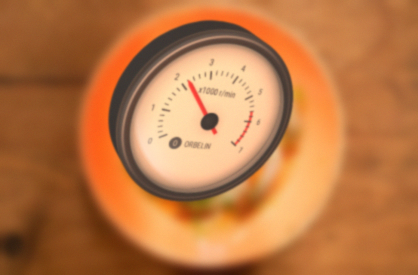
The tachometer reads 2200 rpm
